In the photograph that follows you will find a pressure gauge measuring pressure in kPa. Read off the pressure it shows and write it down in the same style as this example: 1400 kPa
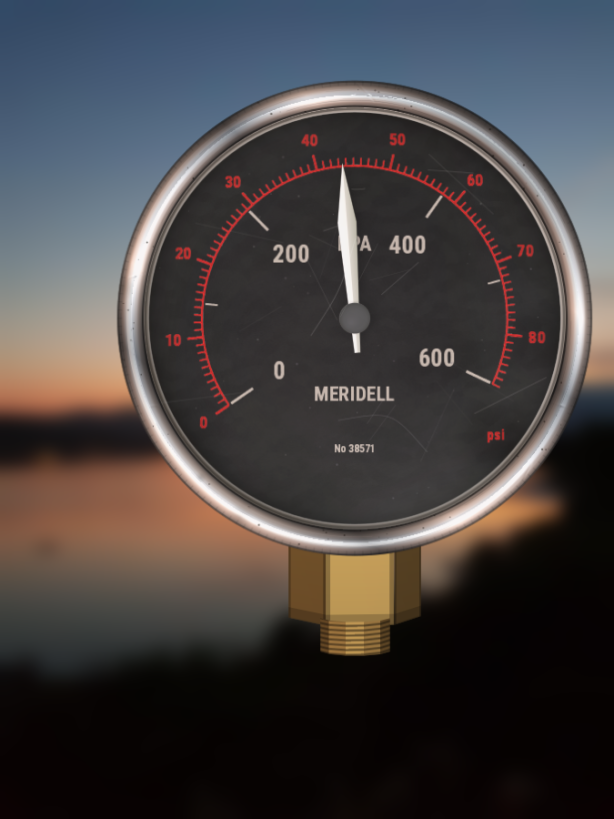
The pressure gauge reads 300 kPa
